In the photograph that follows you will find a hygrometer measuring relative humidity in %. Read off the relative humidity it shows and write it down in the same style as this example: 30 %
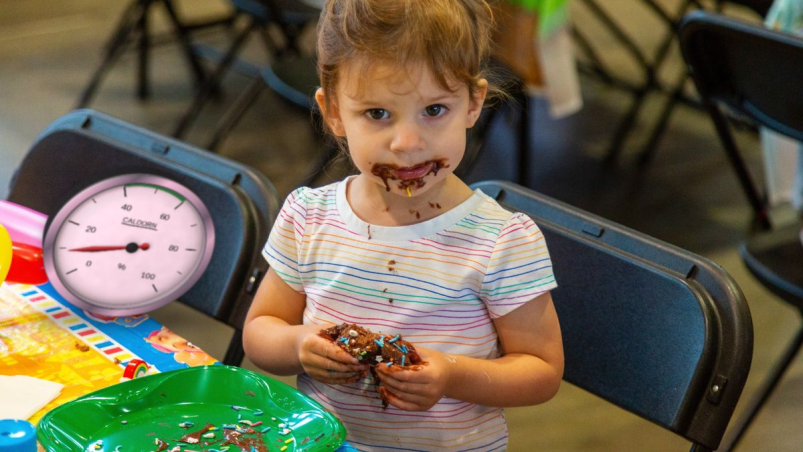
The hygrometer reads 10 %
